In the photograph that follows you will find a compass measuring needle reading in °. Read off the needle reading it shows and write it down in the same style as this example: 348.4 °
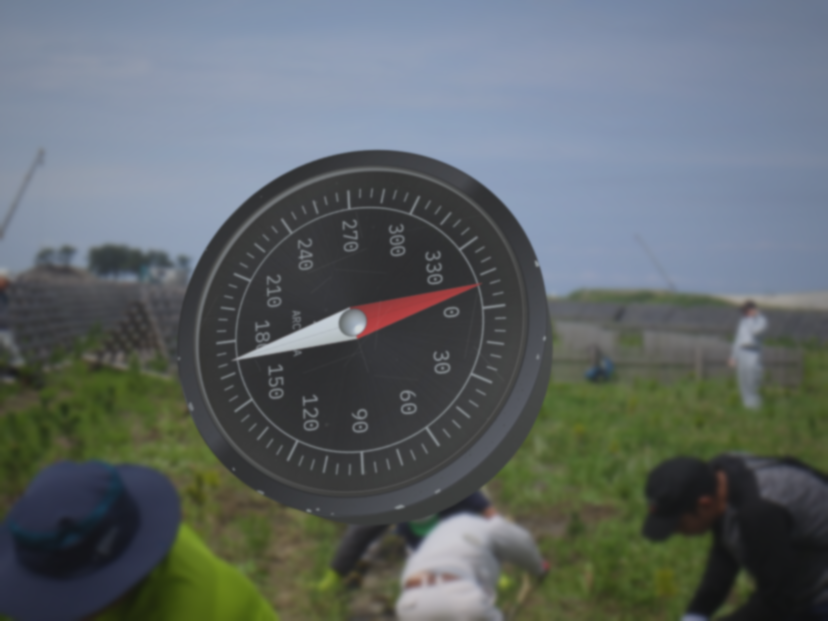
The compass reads 350 °
